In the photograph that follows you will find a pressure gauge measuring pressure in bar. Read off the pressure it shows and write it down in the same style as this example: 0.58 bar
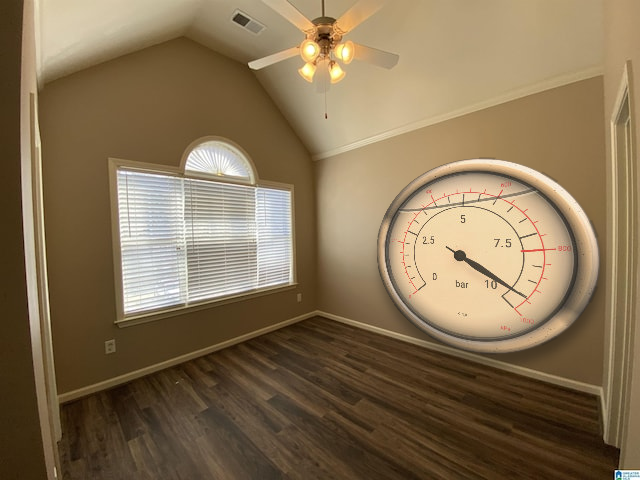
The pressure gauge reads 9.5 bar
